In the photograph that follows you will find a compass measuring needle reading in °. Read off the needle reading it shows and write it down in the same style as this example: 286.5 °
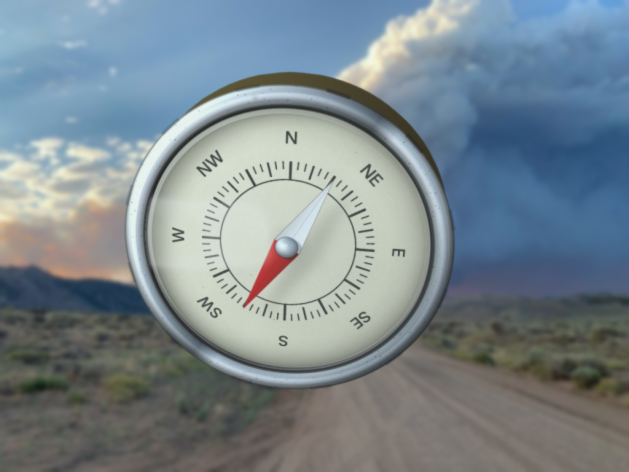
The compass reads 210 °
